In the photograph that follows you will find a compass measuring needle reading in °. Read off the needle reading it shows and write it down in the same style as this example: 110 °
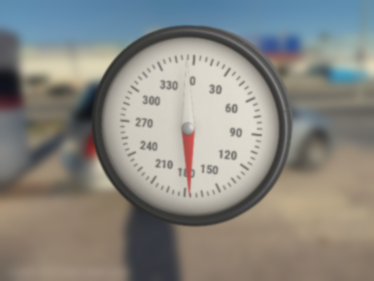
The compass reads 175 °
